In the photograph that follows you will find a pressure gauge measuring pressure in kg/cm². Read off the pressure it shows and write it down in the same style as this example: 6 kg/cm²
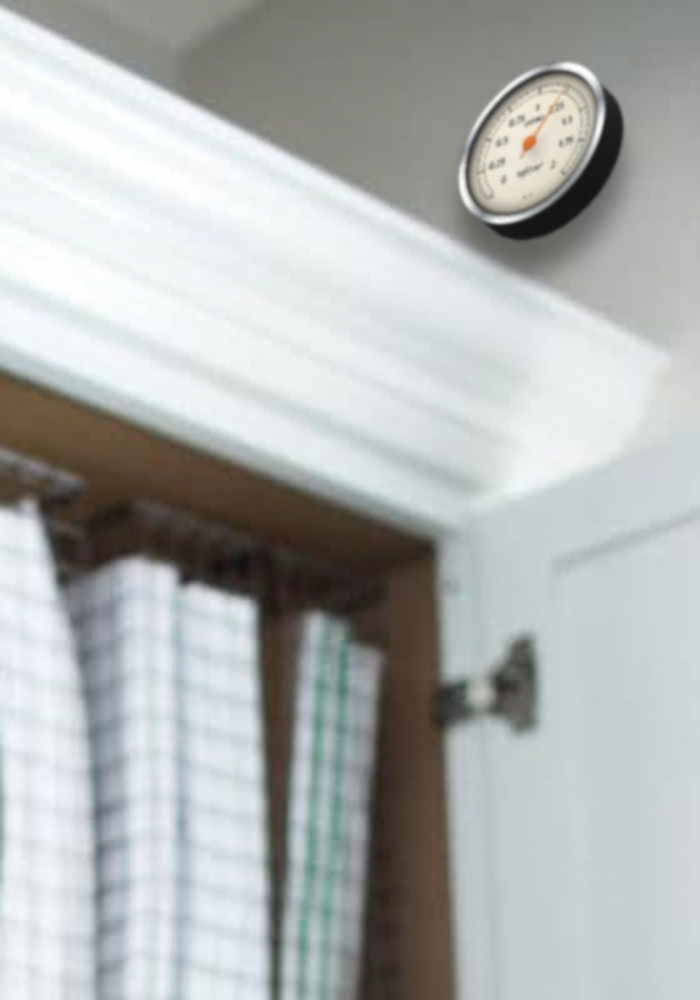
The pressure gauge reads 1.25 kg/cm²
